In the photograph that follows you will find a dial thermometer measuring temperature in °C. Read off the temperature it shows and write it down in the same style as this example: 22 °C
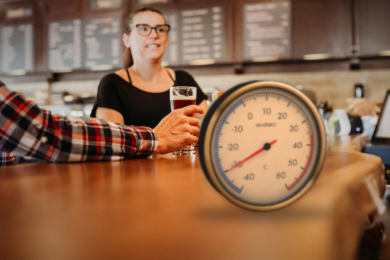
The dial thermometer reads -30 °C
